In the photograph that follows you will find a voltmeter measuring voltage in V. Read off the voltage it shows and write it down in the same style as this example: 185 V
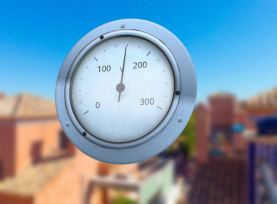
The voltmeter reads 160 V
